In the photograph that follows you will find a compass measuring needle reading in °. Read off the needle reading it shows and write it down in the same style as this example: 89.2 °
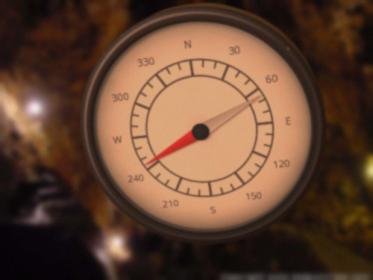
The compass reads 245 °
